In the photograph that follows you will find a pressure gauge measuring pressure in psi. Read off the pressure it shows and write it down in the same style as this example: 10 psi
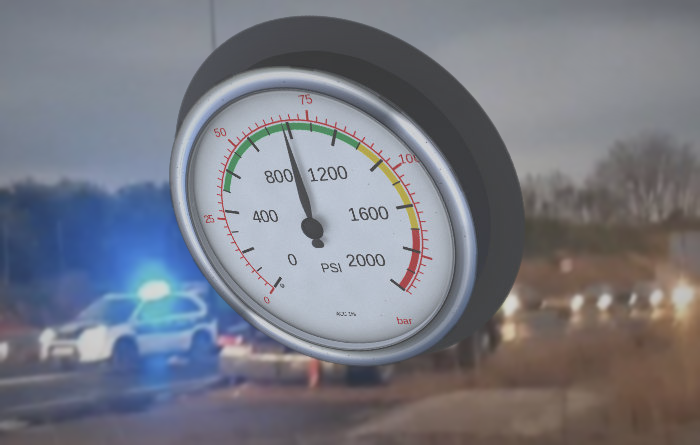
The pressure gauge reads 1000 psi
